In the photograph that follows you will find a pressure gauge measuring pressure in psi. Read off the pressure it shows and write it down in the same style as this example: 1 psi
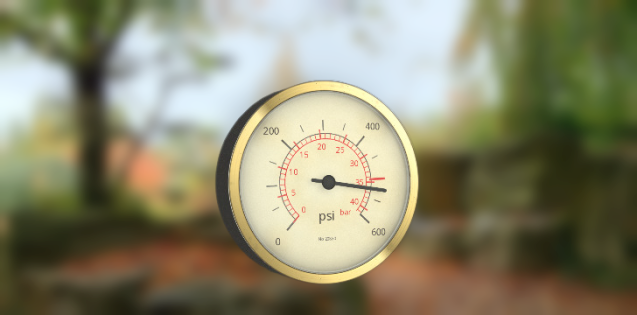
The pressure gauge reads 525 psi
